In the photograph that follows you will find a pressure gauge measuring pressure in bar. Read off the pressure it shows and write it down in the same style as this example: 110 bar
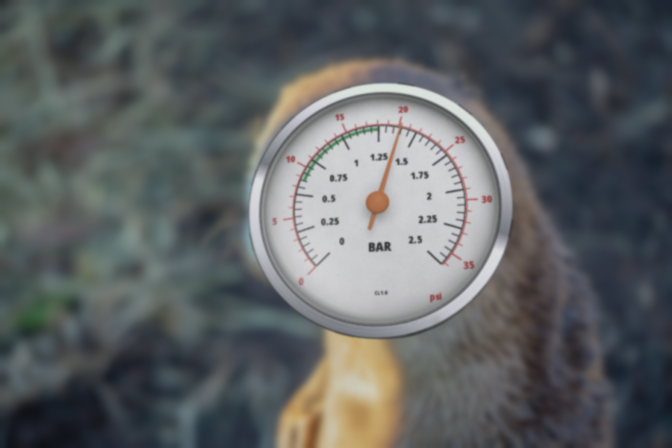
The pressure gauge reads 1.4 bar
